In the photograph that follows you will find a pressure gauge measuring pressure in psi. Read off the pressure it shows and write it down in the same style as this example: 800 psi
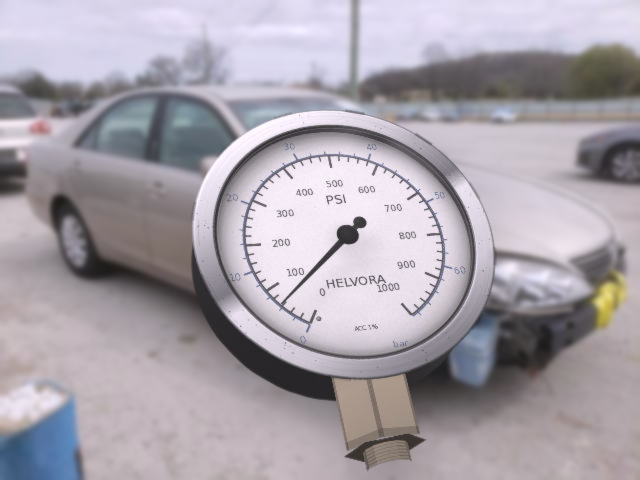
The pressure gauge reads 60 psi
